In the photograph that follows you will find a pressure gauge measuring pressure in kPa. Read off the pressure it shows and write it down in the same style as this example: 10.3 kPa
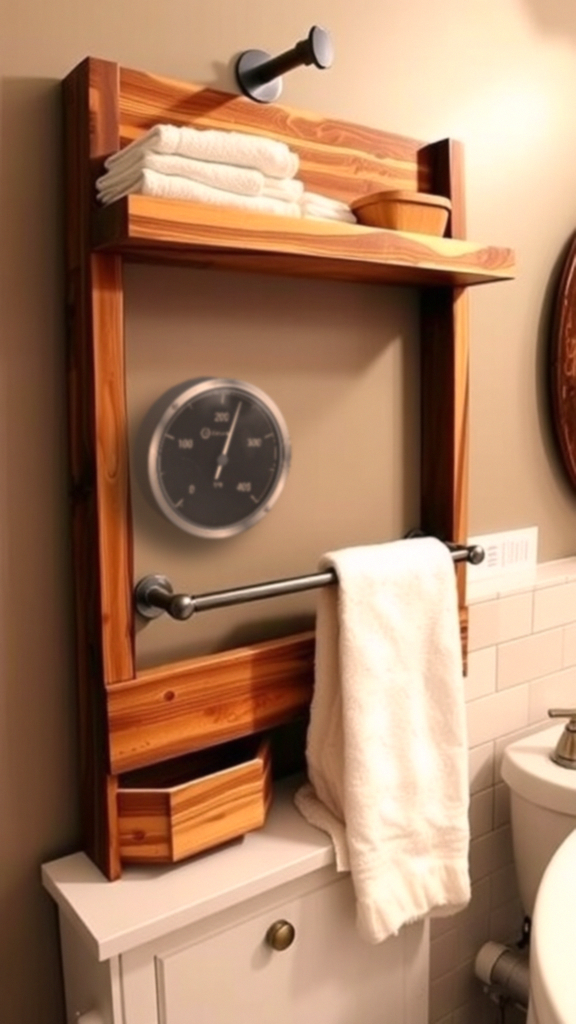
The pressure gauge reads 225 kPa
